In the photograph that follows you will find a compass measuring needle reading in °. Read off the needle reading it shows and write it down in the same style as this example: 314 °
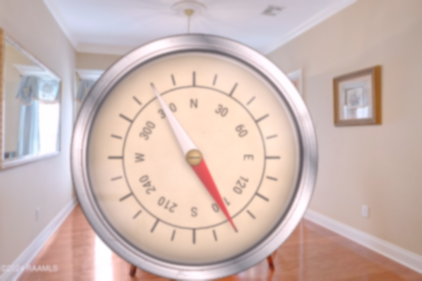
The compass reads 150 °
